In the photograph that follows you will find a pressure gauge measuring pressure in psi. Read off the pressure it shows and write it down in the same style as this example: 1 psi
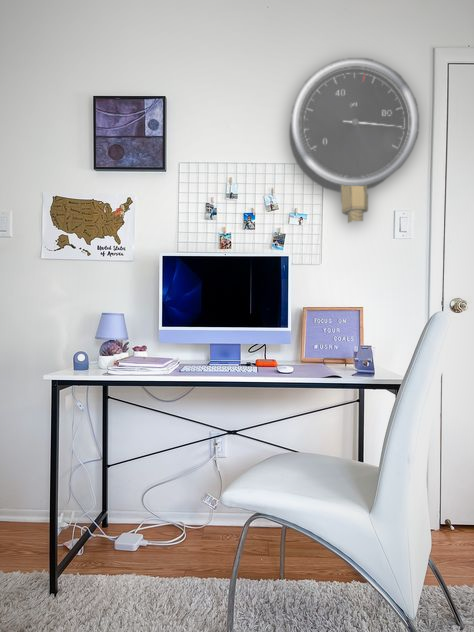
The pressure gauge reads 90 psi
